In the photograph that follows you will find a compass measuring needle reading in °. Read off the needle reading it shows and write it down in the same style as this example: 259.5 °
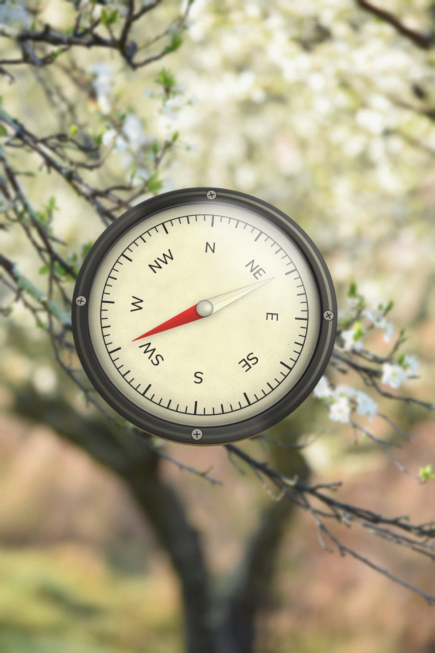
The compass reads 240 °
